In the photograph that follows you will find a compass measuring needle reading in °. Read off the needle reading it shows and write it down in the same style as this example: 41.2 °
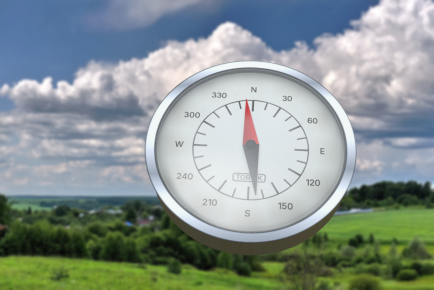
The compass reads 352.5 °
